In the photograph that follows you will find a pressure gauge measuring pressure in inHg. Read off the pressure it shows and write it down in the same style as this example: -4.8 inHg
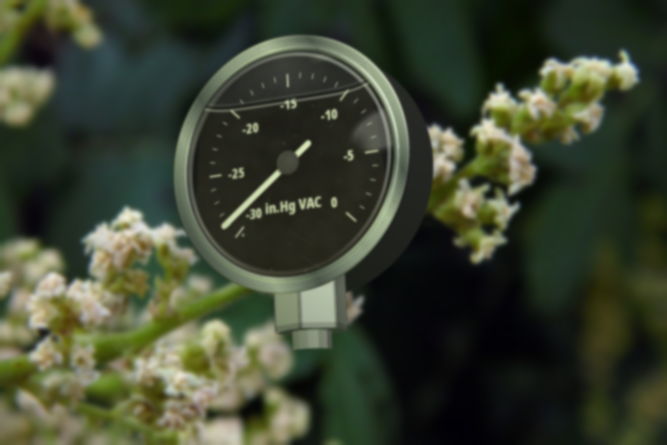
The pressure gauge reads -29 inHg
